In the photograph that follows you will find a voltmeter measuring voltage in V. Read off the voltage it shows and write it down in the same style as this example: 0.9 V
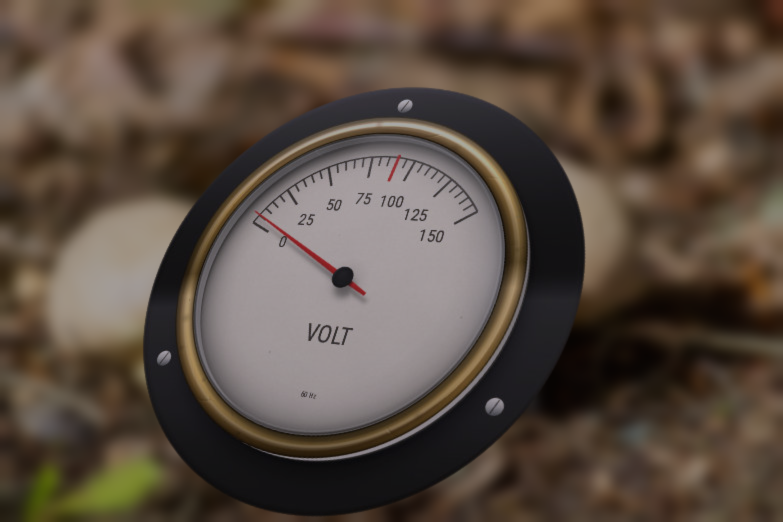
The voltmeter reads 5 V
